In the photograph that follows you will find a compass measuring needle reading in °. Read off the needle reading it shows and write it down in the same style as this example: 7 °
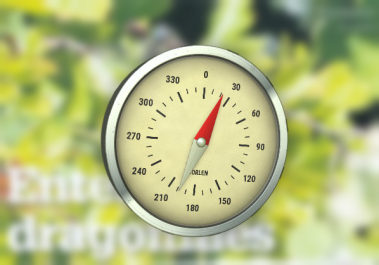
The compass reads 20 °
